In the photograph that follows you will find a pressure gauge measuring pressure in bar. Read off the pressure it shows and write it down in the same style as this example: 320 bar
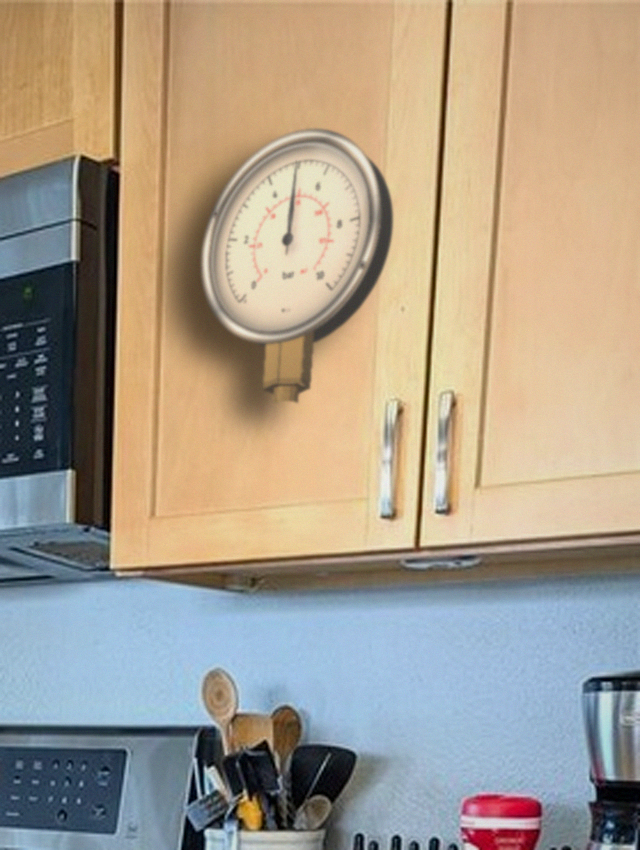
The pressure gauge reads 5 bar
